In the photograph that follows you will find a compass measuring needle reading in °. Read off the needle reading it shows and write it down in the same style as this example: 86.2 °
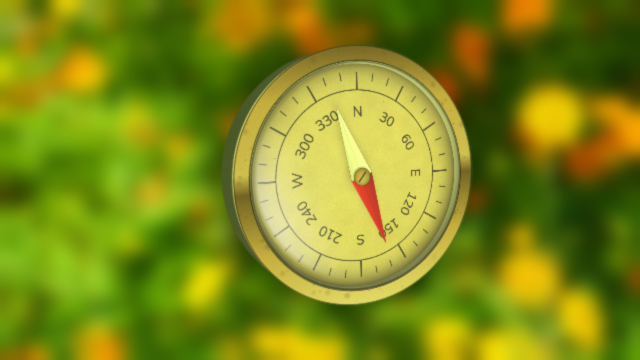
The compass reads 160 °
